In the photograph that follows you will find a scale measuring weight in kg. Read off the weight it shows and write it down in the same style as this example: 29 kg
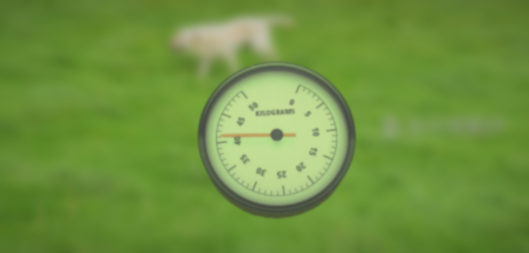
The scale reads 41 kg
